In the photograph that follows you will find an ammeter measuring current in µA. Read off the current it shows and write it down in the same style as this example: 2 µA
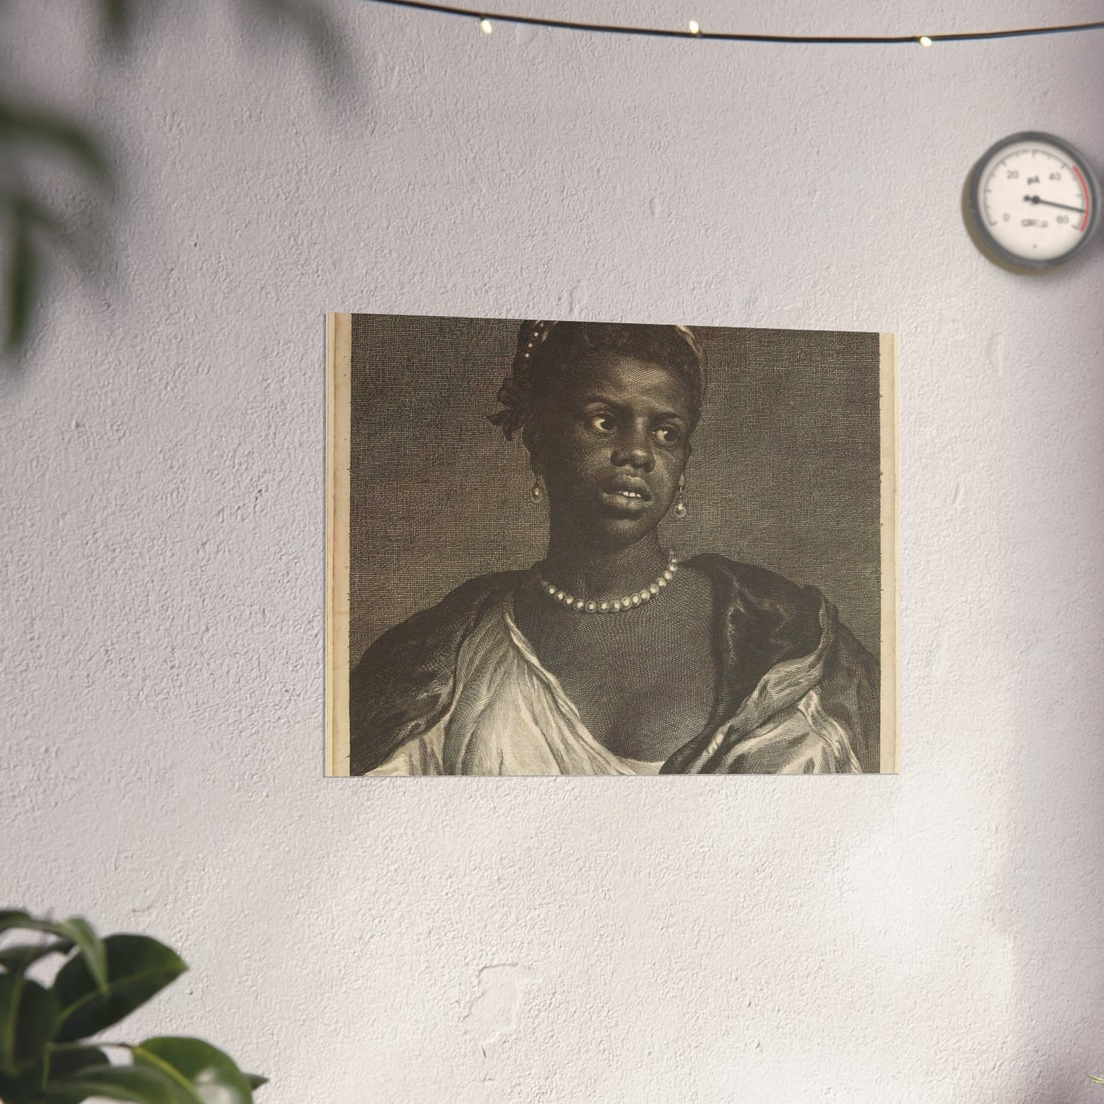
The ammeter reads 55 µA
